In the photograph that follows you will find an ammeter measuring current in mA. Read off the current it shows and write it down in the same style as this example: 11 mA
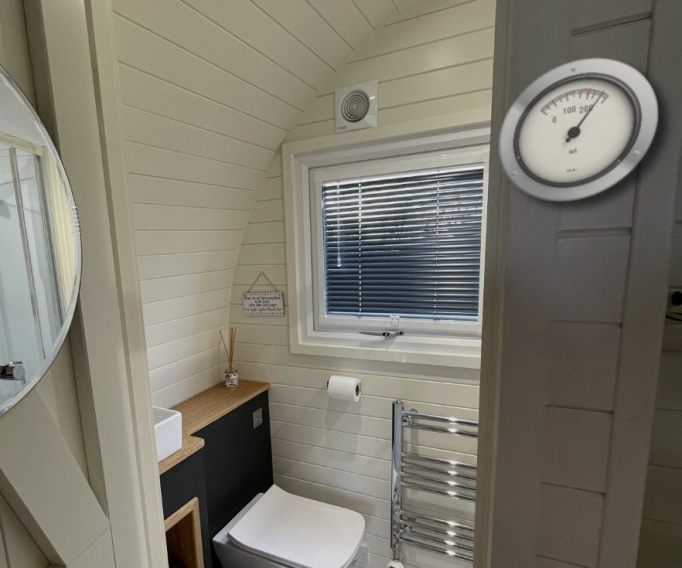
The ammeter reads 225 mA
